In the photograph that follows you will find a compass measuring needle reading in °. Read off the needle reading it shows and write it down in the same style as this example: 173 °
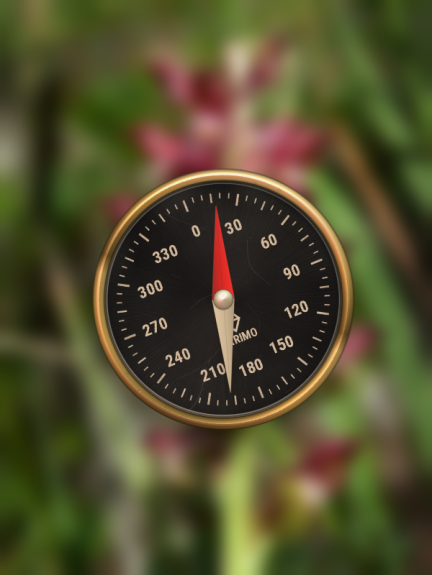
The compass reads 17.5 °
